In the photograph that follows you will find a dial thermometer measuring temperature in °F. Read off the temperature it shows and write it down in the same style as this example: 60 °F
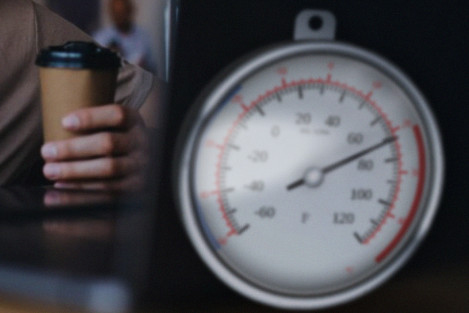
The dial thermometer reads 70 °F
